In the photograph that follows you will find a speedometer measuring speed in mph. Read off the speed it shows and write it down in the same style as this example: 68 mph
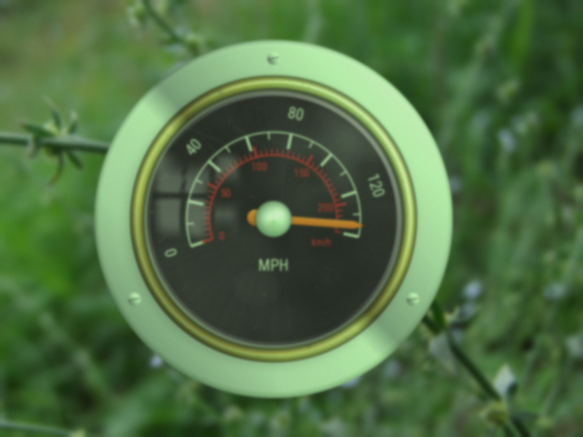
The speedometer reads 135 mph
